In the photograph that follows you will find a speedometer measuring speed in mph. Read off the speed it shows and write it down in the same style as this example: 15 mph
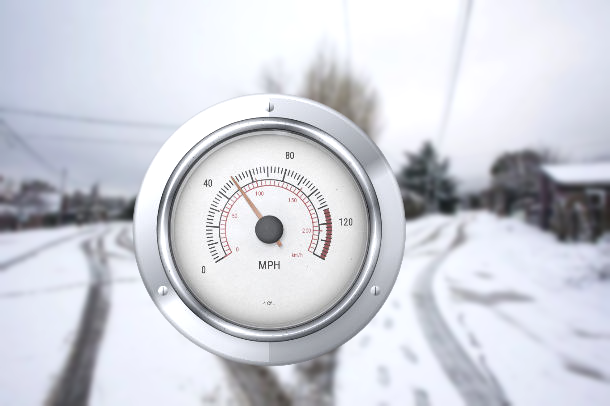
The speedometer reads 50 mph
